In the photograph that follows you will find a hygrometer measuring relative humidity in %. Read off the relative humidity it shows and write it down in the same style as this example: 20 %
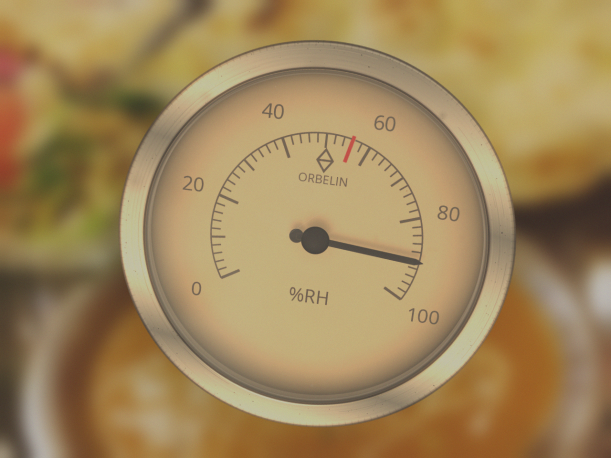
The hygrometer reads 90 %
